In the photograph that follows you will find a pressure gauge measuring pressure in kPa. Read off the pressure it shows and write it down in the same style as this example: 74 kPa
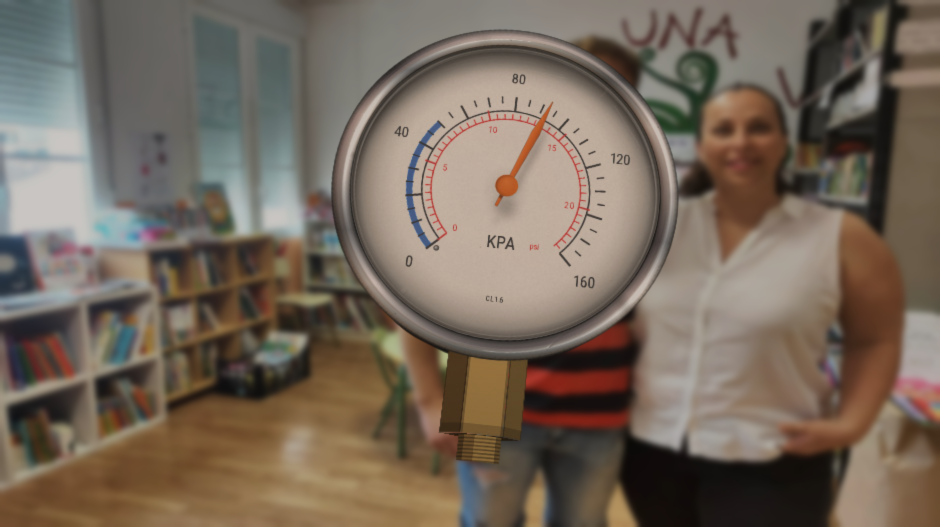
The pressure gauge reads 92.5 kPa
